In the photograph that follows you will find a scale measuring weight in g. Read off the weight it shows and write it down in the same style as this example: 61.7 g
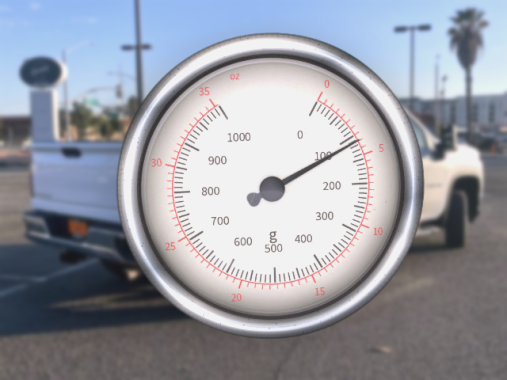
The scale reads 110 g
